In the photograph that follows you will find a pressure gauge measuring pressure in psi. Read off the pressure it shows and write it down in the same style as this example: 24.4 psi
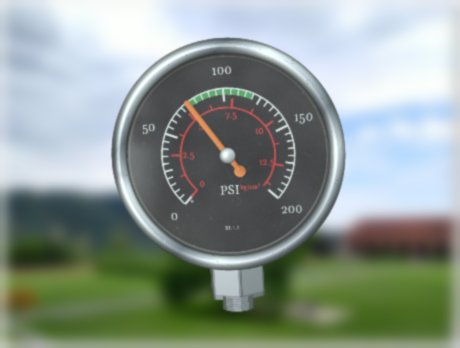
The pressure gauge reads 75 psi
